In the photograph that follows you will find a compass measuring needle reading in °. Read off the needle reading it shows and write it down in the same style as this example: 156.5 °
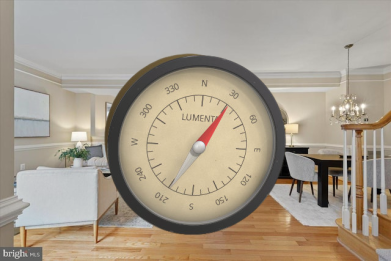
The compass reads 30 °
